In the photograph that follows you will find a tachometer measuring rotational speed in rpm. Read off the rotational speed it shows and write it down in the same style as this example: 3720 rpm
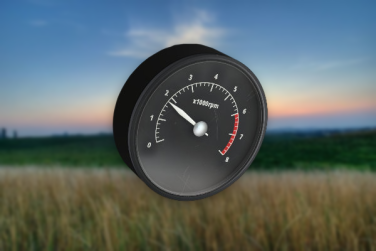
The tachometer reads 1800 rpm
